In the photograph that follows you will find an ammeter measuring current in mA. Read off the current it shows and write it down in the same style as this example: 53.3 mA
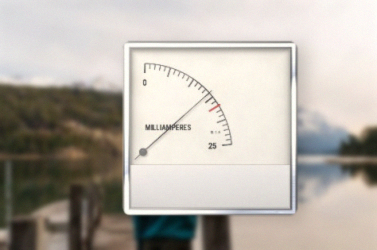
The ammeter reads 14 mA
